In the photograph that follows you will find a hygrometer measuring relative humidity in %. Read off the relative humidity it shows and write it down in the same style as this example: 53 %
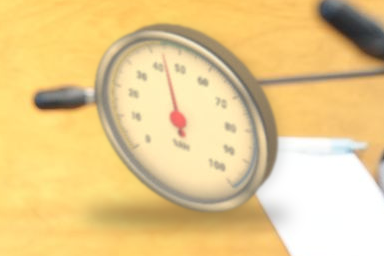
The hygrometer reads 45 %
